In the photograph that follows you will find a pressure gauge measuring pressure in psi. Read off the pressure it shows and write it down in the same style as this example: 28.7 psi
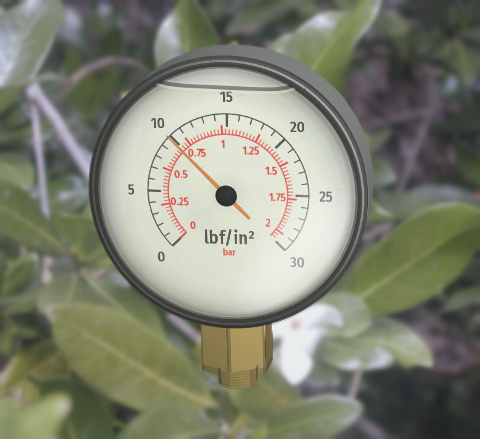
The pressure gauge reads 10 psi
